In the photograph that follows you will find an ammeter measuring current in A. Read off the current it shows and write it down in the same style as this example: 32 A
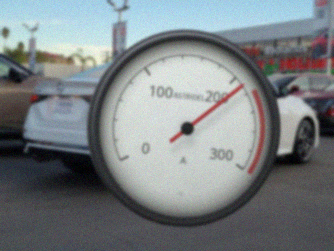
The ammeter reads 210 A
